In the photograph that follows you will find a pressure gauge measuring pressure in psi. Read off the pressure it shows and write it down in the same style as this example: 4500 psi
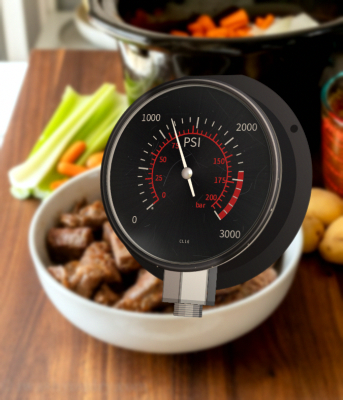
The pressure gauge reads 1200 psi
